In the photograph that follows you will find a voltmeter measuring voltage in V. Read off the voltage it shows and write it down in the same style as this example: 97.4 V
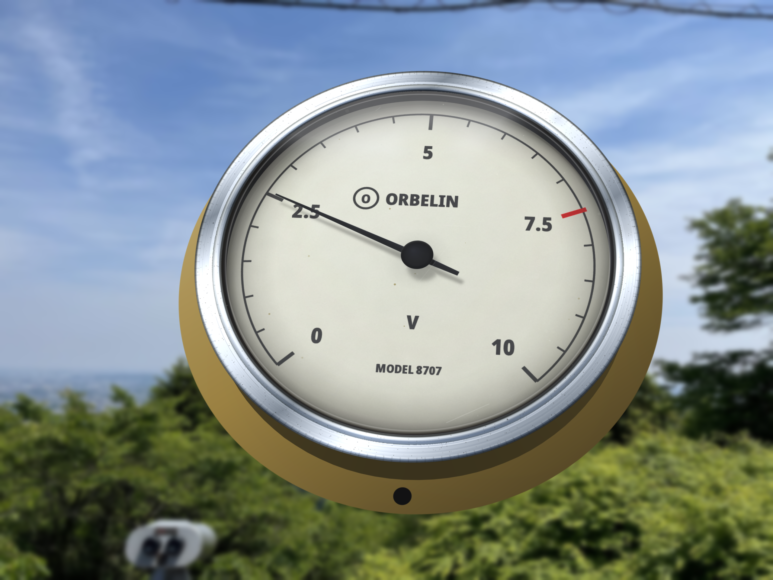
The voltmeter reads 2.5 V
